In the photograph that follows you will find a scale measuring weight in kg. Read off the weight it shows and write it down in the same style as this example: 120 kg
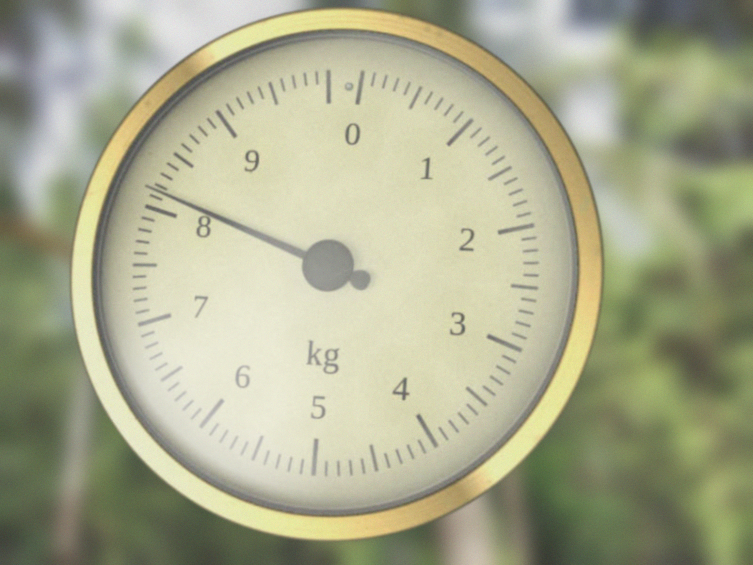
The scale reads 8.15 kg
